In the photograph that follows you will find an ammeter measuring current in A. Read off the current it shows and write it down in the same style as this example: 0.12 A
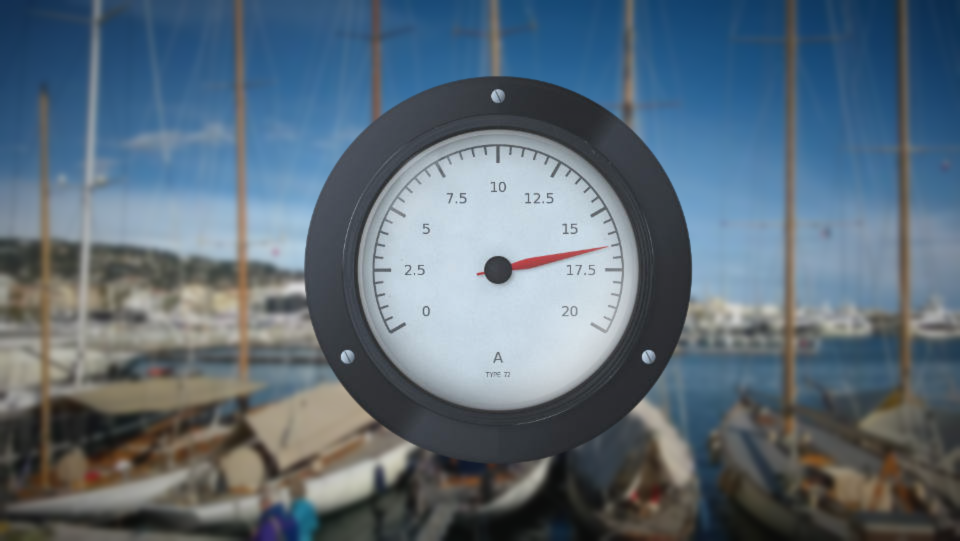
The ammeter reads 16.5 A
